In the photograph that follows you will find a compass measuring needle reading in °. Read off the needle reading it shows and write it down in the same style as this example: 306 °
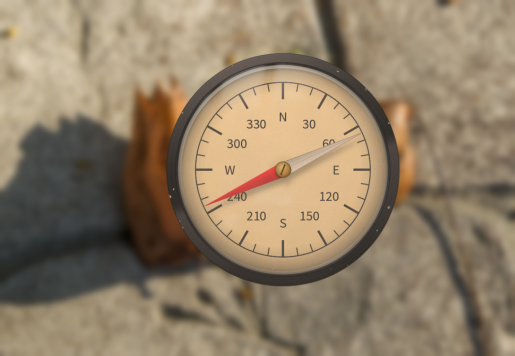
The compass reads 245 °
